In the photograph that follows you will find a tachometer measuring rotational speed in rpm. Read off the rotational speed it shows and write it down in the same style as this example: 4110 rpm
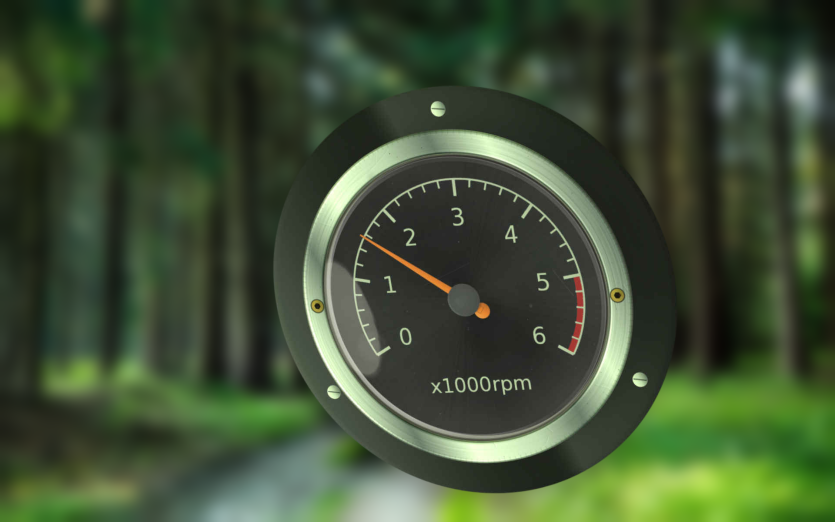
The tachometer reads 1600 rpm
